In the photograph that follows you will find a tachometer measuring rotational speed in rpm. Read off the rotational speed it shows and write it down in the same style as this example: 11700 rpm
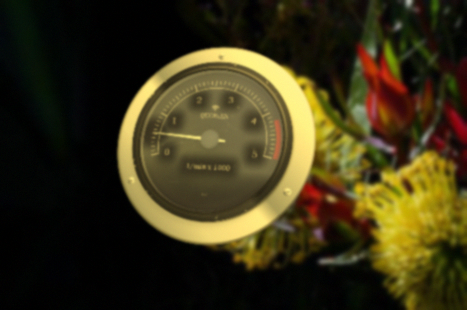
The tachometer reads 500 rpm
